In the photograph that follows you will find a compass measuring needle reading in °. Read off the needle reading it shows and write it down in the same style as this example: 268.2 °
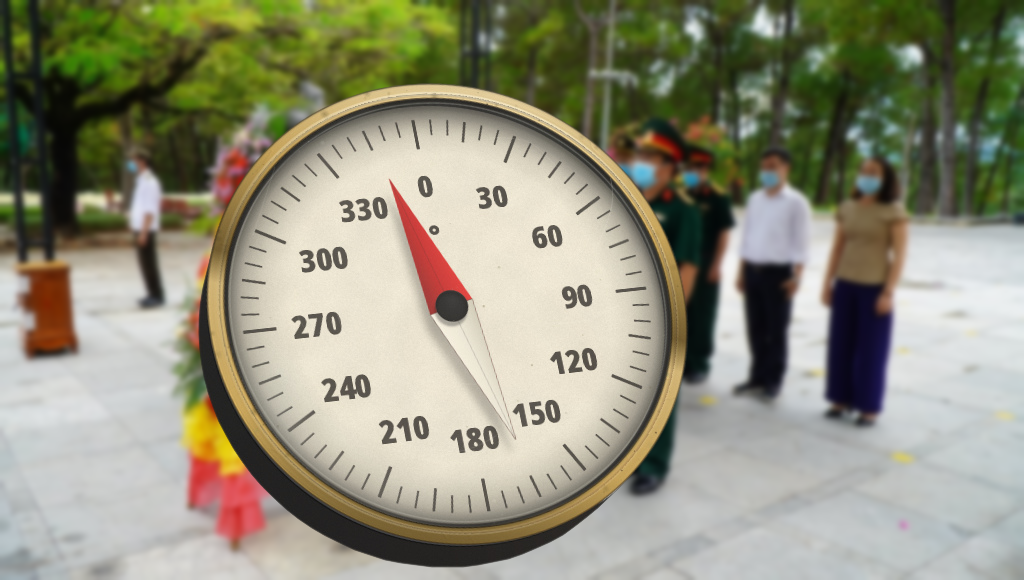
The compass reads 345 °
